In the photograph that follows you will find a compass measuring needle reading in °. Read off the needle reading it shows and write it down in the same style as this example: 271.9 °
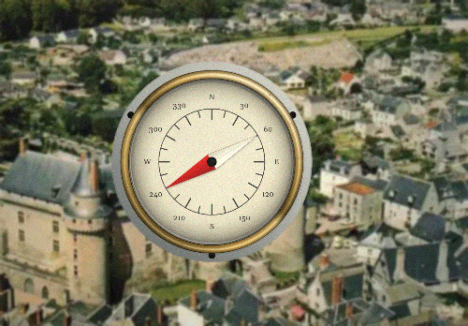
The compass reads 240 °
